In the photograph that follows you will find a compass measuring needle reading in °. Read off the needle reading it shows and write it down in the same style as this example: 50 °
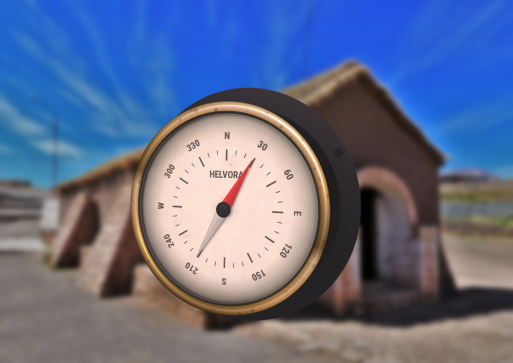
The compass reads 30 °
